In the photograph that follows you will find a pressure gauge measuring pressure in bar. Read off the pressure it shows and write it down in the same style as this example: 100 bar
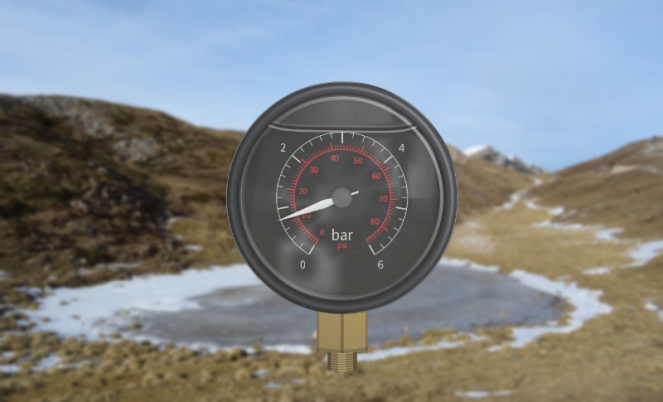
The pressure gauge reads 0.8 bar
